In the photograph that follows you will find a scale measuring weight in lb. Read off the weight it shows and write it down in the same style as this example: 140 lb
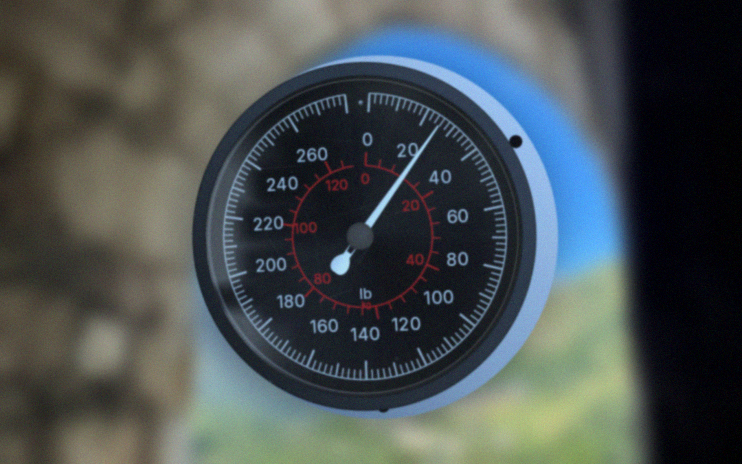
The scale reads 26 lb
